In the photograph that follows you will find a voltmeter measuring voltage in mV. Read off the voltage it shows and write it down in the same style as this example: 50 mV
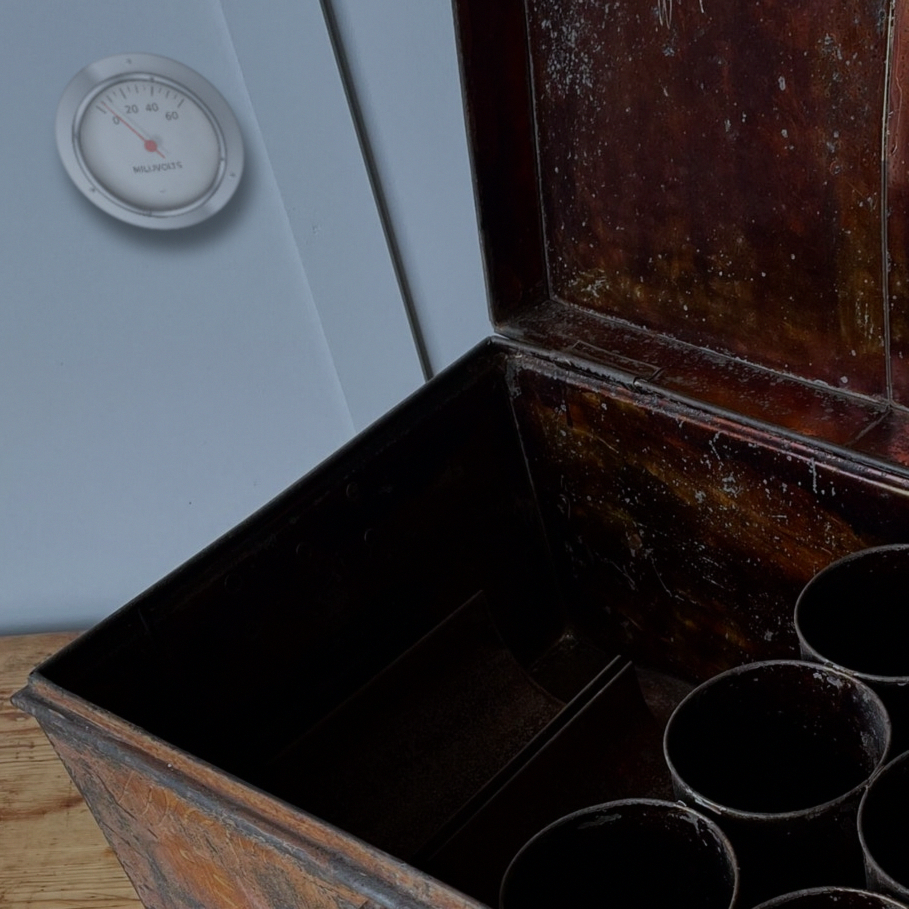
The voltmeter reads 5 mV
